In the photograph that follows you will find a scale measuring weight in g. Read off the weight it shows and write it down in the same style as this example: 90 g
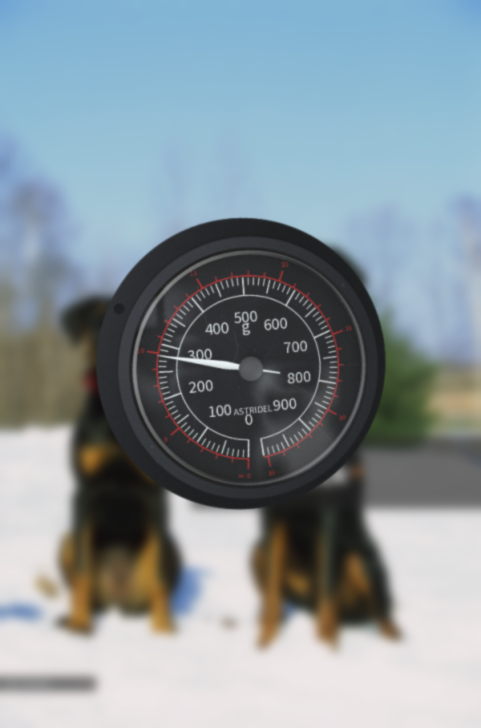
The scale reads 280 g
